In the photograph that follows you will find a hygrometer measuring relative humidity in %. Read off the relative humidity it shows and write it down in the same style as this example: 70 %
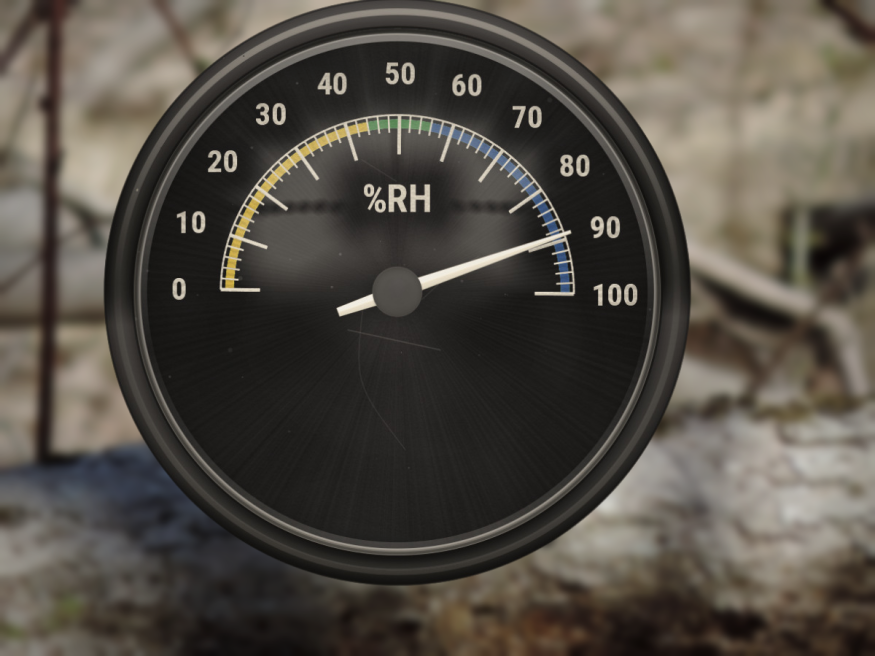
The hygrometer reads 89 %
